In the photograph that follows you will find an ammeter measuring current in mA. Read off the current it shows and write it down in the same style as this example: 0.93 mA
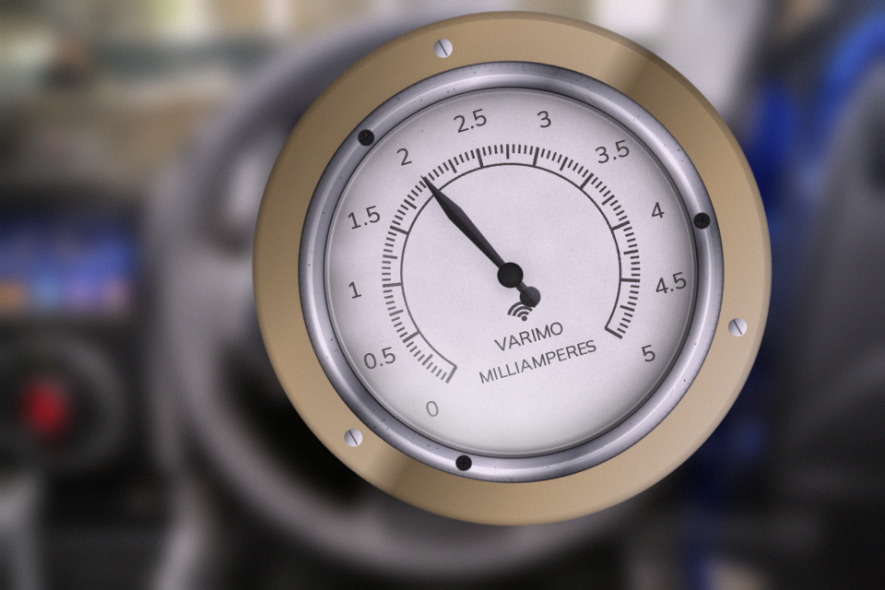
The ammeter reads 2 mA
